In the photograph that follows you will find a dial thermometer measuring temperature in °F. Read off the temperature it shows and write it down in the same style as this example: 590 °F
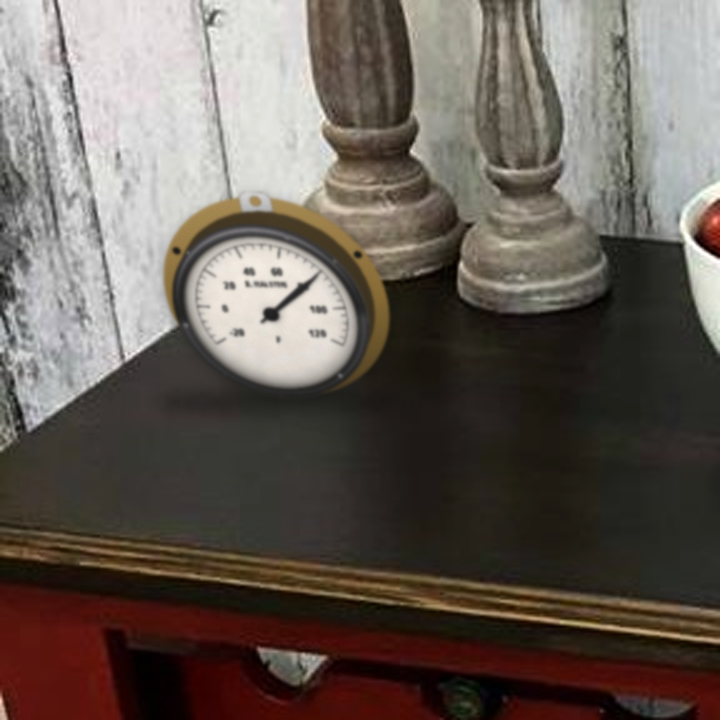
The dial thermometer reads 80 °F
